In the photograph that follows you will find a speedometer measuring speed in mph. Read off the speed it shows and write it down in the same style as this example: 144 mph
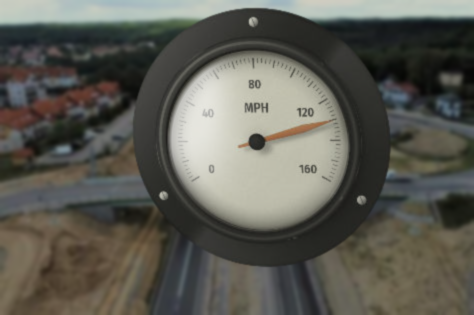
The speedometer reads 130 mph
